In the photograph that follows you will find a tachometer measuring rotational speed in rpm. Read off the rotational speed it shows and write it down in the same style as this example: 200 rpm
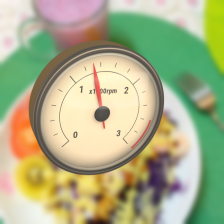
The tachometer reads 1300 rpm
